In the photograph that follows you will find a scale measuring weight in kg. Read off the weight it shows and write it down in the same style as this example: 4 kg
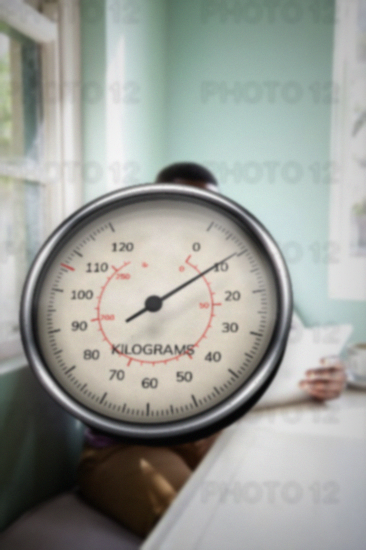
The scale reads 10 kg
